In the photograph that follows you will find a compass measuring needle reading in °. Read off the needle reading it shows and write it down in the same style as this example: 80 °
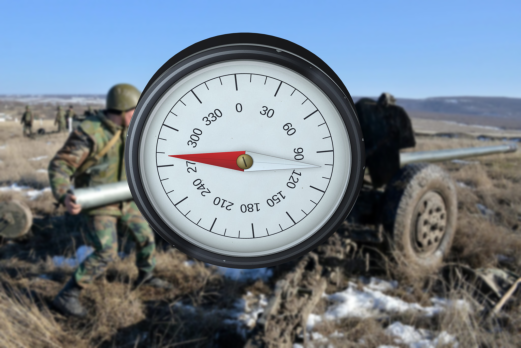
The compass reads 280 °
